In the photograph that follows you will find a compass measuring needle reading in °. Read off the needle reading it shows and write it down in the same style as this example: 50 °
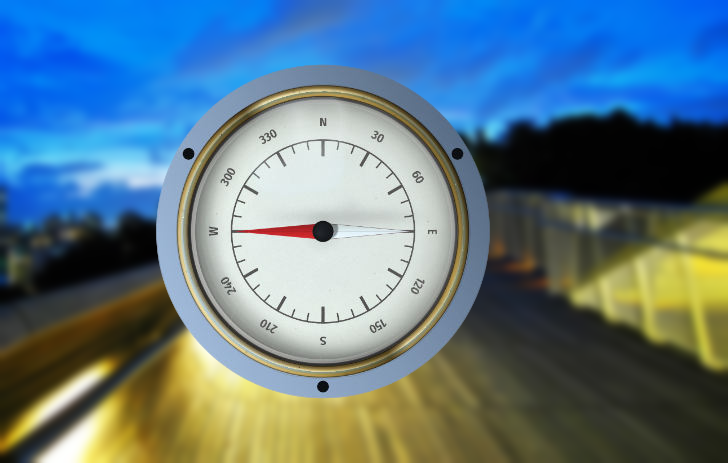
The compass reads 270 °
